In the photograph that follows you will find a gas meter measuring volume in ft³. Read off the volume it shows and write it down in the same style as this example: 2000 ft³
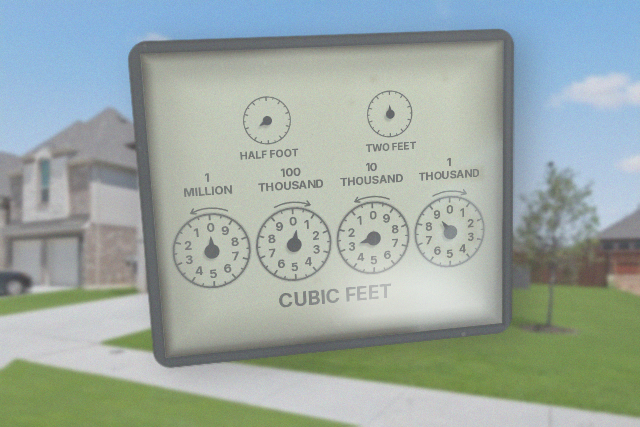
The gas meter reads 2900 ft³
